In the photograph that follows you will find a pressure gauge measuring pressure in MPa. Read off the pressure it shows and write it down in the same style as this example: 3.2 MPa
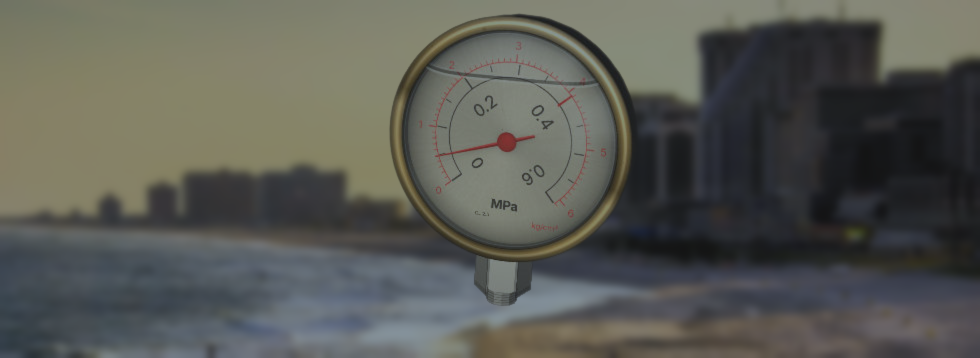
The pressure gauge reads 0.05 MPa
